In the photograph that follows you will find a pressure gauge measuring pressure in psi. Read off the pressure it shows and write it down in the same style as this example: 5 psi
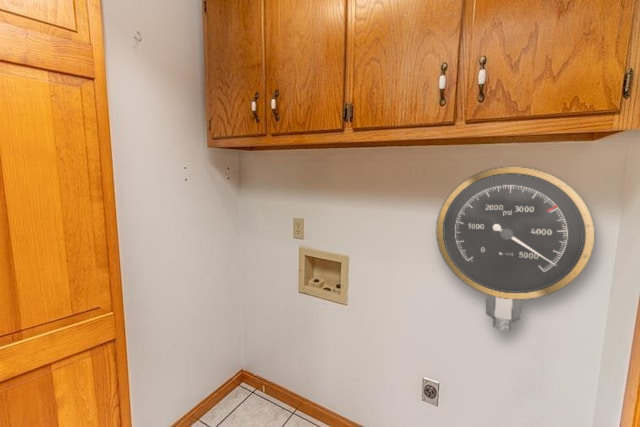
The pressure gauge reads 4750 psi
